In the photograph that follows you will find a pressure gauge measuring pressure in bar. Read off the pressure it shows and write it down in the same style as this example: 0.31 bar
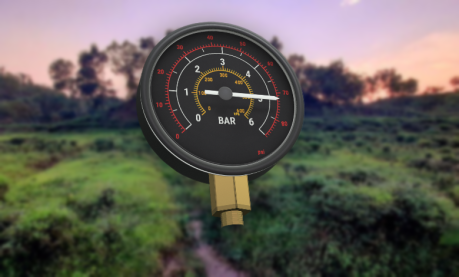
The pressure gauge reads 5 bar
